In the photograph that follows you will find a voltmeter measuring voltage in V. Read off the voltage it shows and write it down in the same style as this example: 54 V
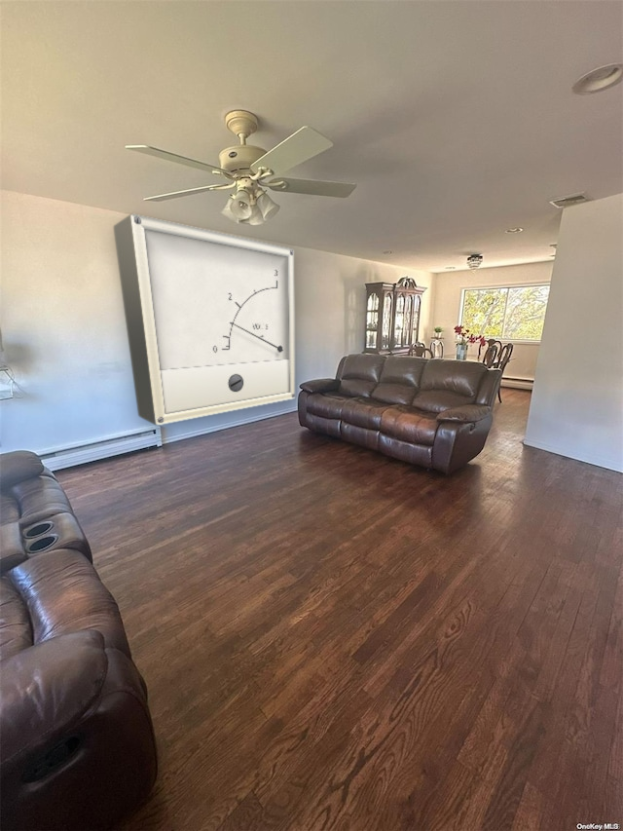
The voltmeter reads 1.5 V
